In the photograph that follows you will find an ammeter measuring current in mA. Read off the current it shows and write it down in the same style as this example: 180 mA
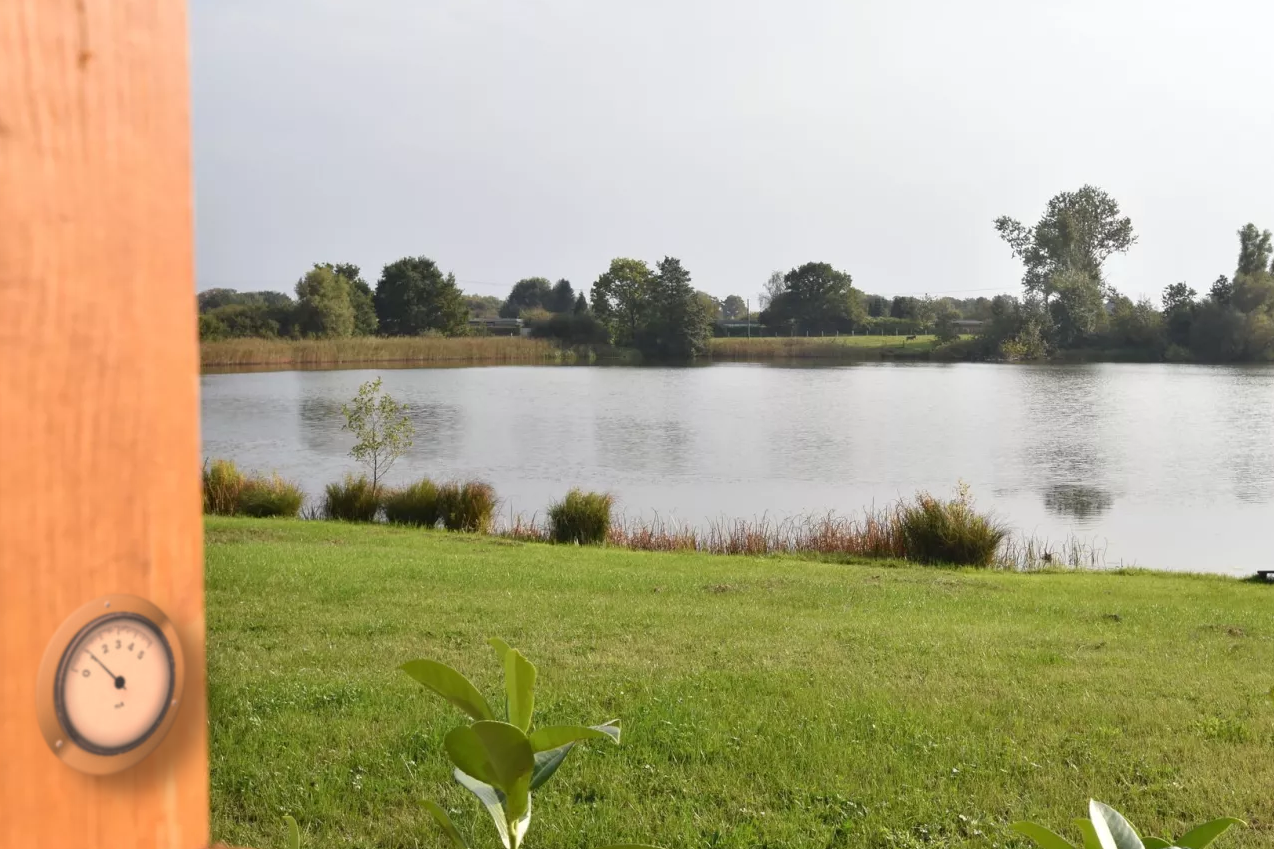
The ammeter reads 1 mA
